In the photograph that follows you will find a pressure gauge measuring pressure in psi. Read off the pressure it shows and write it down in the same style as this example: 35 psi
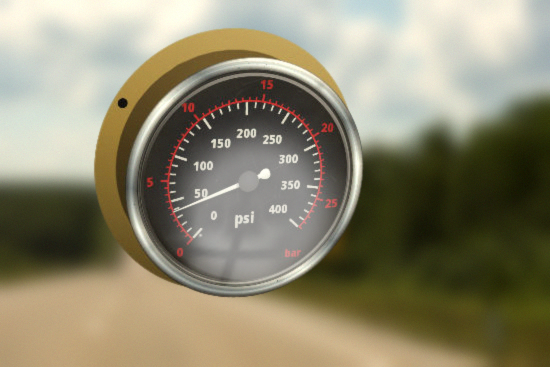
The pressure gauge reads 40 psi
